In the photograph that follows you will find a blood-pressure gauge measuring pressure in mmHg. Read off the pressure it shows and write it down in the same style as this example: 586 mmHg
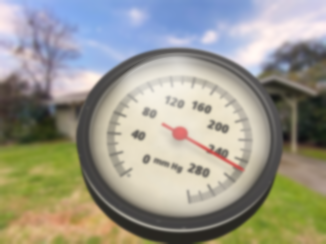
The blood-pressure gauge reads 250 mmHg
